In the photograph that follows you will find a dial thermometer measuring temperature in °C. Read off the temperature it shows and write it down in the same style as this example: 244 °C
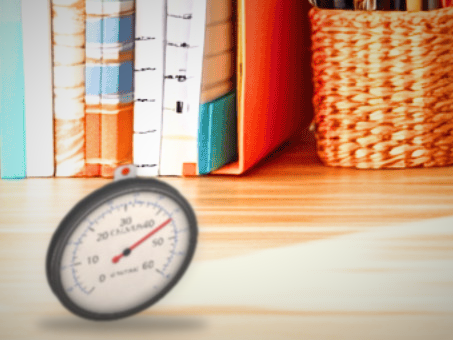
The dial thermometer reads 44 °C
